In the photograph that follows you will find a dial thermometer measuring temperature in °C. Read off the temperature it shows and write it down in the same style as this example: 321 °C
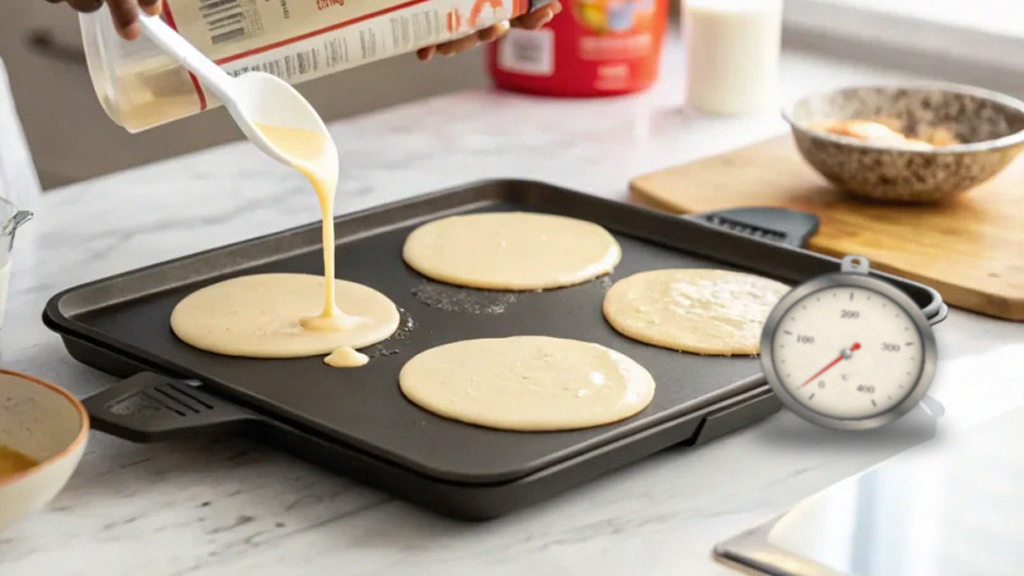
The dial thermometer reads 20 °C
